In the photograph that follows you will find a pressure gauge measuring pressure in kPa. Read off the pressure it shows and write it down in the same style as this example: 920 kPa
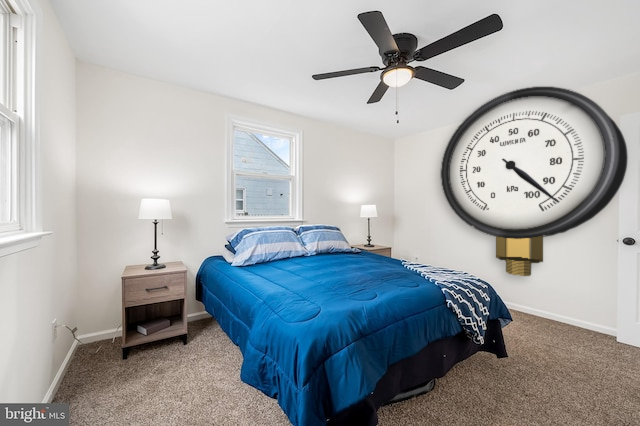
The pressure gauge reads 95 kPa
